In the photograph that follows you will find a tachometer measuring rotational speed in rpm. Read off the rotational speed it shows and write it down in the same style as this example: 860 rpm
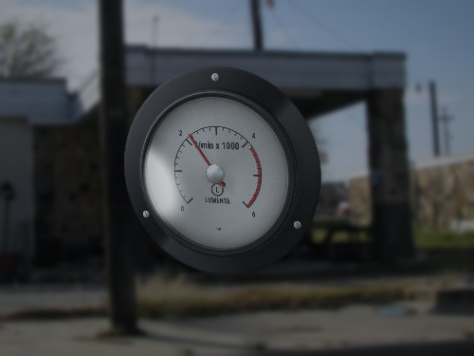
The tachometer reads 2200 rpm
